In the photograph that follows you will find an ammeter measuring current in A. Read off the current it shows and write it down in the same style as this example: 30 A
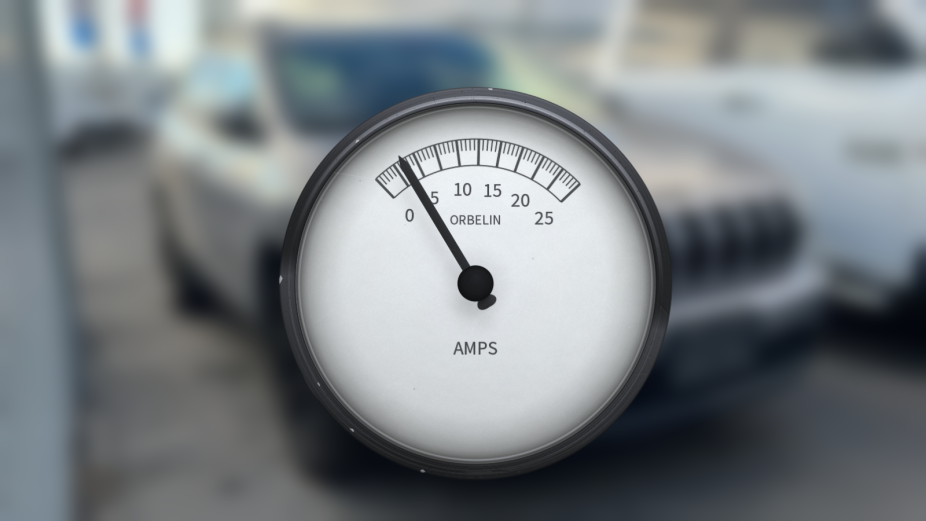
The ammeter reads 3.5 A
